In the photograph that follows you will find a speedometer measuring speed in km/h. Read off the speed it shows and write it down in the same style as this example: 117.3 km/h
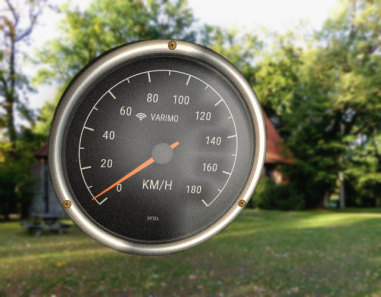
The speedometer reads 5 km/h
